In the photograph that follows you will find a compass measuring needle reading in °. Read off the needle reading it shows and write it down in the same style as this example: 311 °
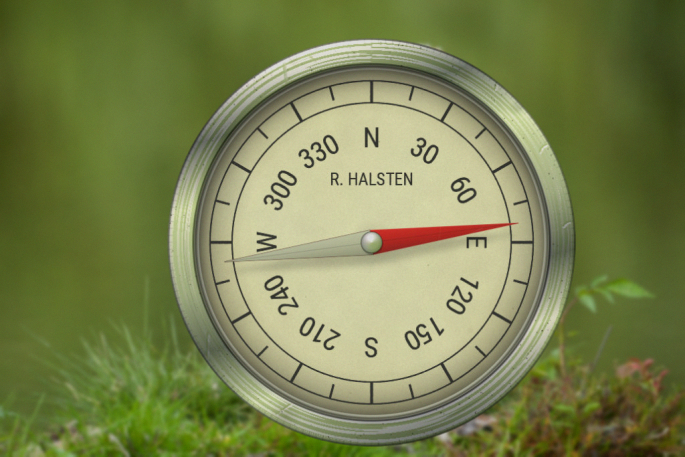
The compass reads 82.5 °
